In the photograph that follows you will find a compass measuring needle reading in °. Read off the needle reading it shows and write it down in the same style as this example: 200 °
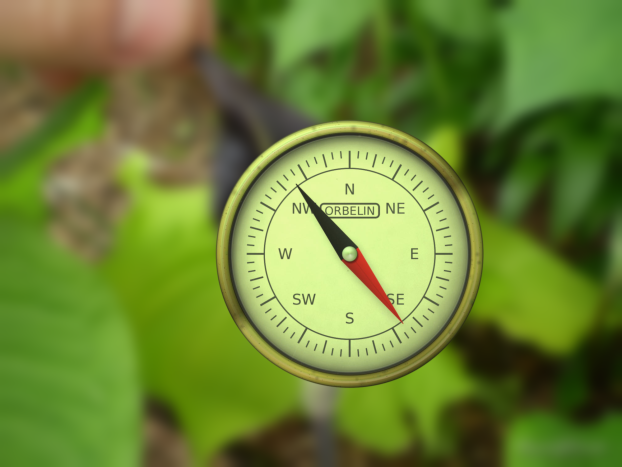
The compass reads 142.5 °
